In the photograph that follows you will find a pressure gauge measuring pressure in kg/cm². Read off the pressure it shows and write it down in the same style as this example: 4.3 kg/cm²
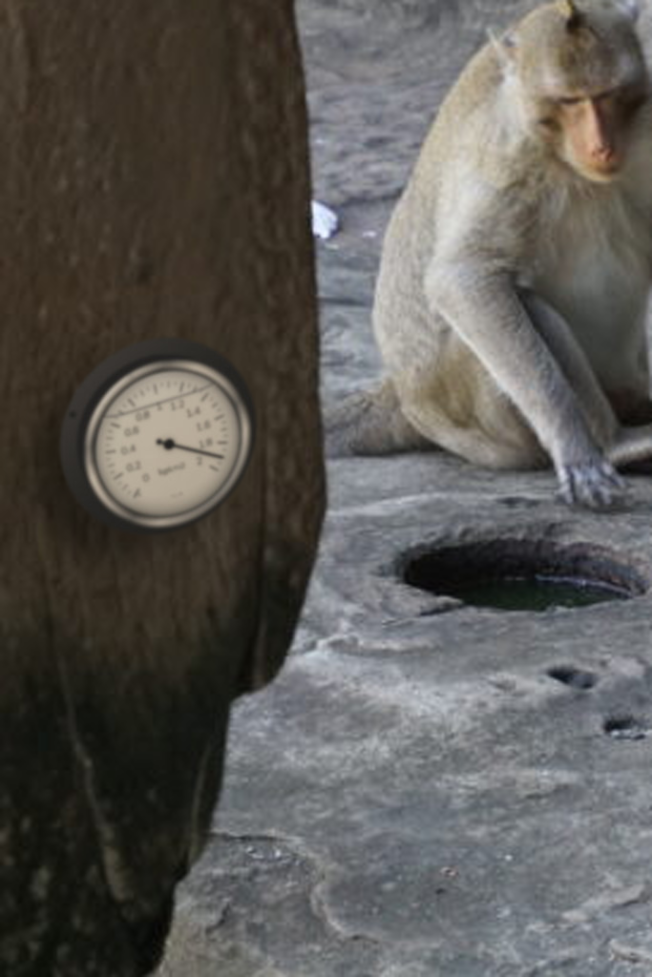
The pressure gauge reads 1.9 kg/cm²
